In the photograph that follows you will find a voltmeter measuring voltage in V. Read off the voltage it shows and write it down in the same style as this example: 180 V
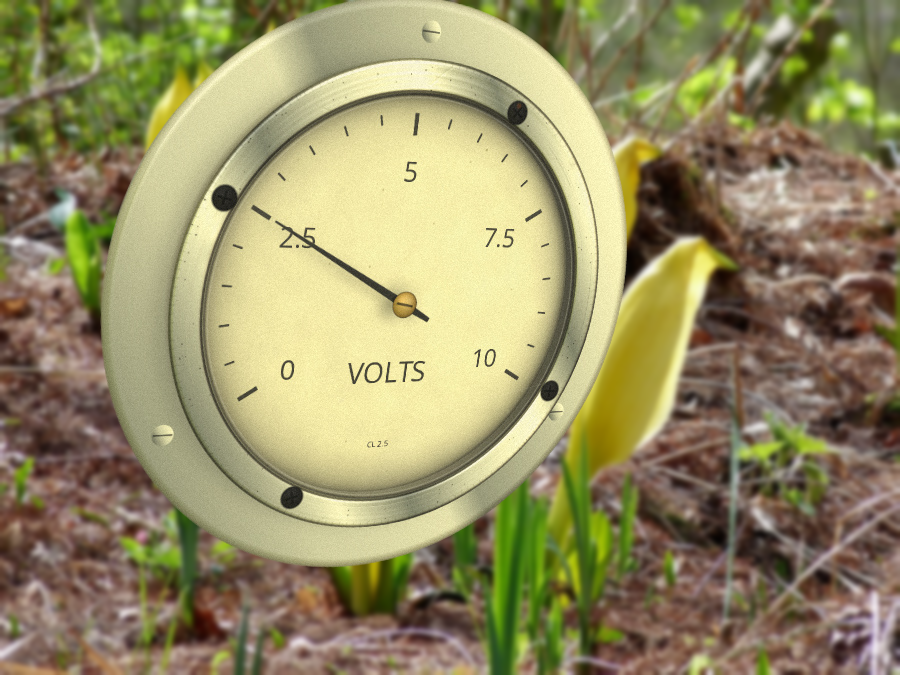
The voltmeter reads 2.5 V
